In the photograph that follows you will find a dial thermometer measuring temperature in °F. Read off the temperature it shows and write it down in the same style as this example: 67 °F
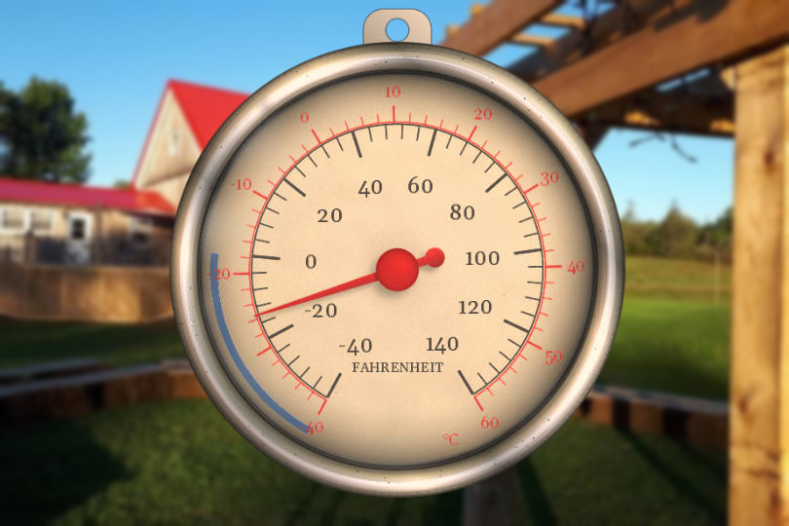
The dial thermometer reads -14 °F
